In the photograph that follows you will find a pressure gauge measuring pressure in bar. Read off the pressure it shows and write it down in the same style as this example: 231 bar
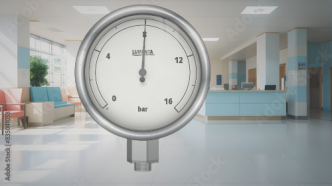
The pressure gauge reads 8 bar
